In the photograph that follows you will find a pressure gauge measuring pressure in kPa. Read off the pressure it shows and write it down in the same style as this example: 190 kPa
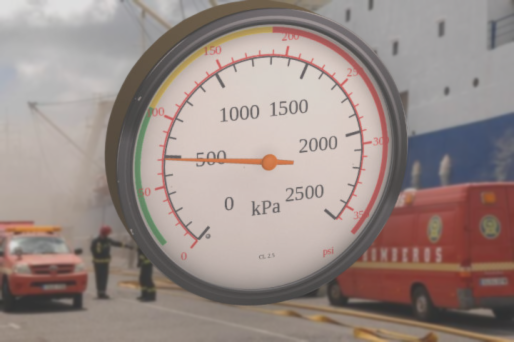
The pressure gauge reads 500 kPa
